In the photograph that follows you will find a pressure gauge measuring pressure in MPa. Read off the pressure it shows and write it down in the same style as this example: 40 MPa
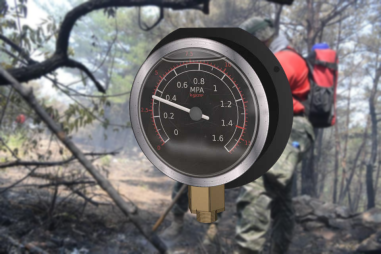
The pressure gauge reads 0.35 MPa
